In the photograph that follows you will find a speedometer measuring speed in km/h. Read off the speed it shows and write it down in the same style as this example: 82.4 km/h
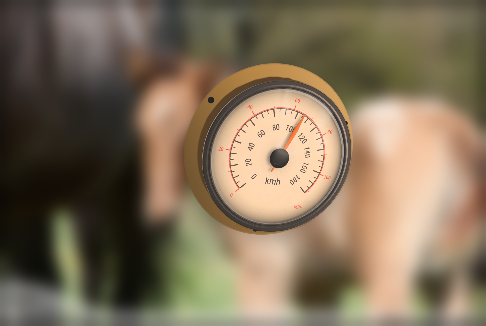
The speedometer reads 105 km/h
